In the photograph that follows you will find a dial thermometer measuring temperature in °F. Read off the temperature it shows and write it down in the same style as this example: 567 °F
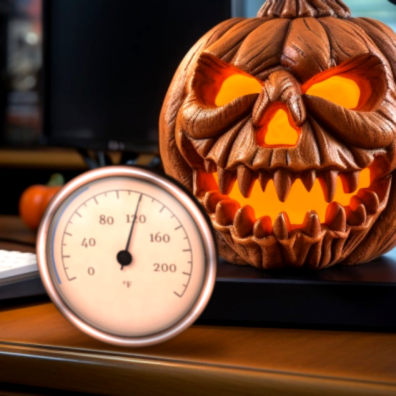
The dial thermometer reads 120 °F
